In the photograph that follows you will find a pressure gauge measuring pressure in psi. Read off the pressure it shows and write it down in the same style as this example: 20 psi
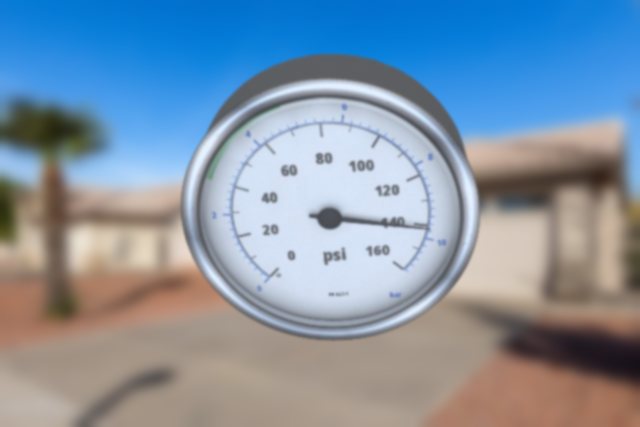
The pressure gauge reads 140 psi
